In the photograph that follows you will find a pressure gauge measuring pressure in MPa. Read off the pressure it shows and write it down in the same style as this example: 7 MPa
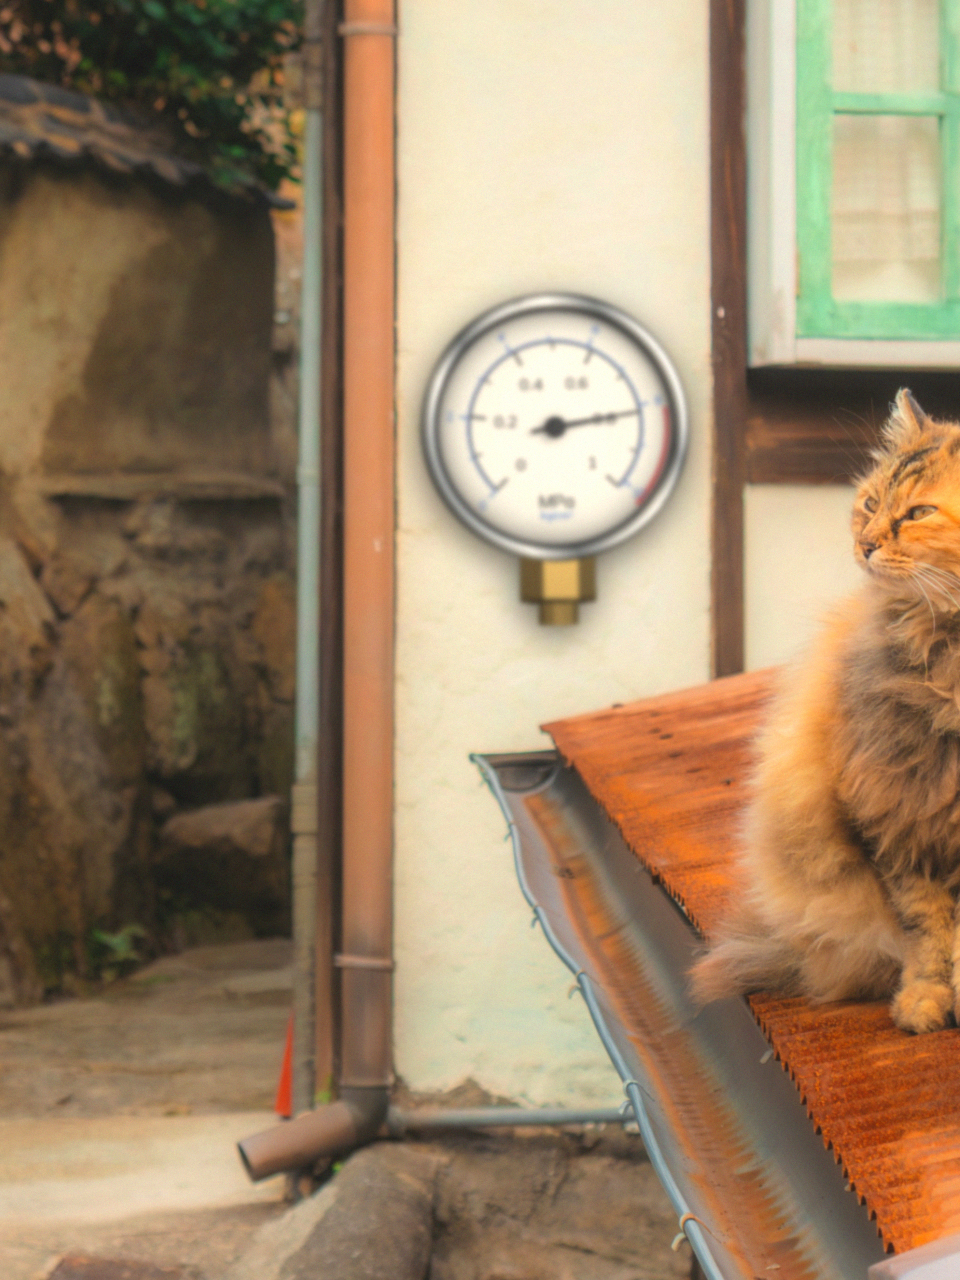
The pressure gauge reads 0.8 MPa
